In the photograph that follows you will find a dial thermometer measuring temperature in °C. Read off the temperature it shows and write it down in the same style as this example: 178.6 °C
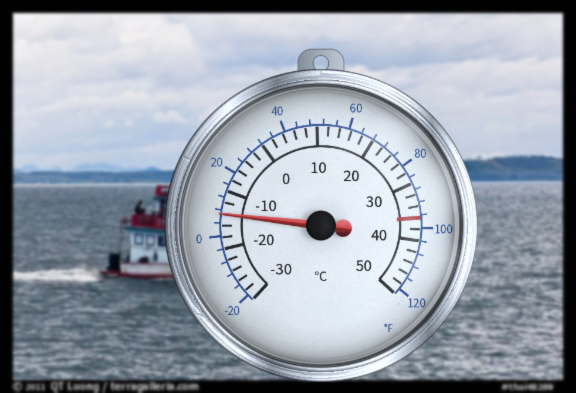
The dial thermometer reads -14 °C
